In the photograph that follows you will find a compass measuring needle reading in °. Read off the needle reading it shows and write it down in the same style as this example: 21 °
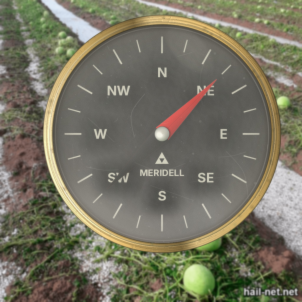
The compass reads 45 °
